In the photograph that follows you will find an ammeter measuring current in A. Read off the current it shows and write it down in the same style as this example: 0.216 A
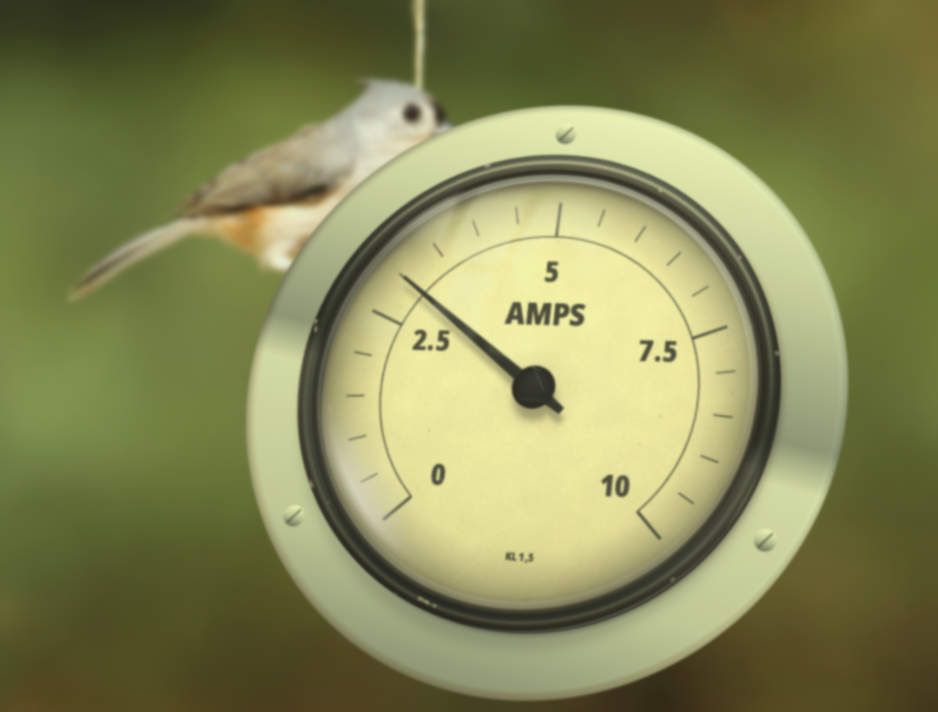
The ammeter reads 3 A
